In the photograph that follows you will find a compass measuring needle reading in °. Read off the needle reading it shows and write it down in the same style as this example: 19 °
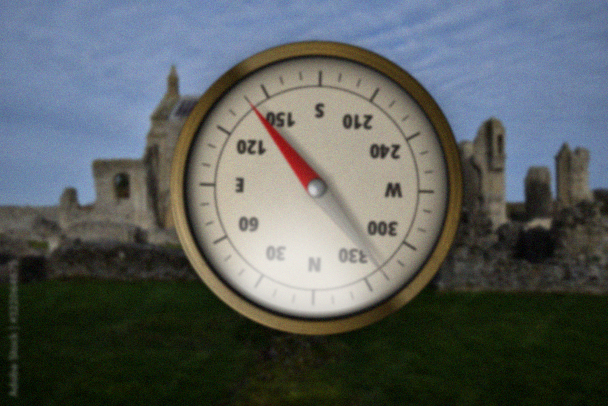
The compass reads 140 °
